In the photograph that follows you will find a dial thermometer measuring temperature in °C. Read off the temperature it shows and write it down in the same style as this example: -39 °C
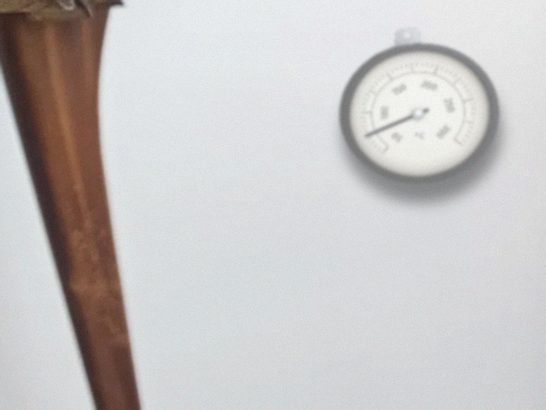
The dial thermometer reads 75 °C
